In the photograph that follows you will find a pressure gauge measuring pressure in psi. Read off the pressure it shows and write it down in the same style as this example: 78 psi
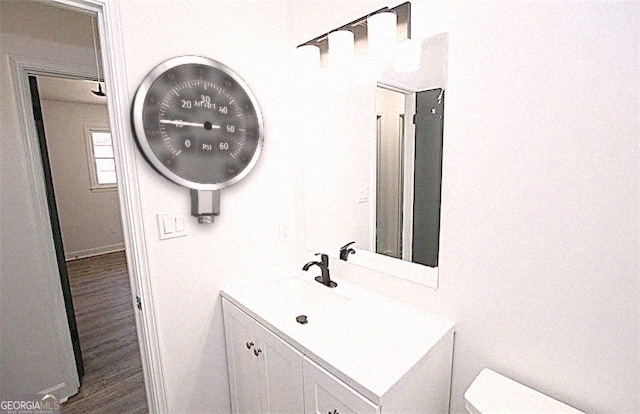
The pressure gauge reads 10 psi
